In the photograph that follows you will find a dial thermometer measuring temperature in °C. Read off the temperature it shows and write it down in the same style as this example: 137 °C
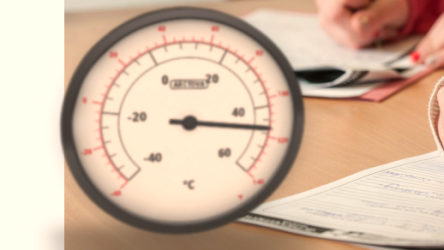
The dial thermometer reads 46 °C
